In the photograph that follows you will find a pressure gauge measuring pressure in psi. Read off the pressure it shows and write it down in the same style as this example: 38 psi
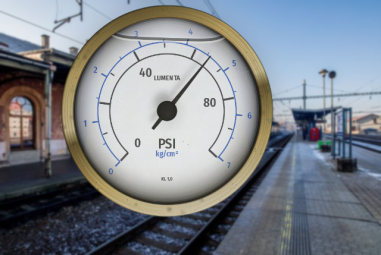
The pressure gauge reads 65 psi
